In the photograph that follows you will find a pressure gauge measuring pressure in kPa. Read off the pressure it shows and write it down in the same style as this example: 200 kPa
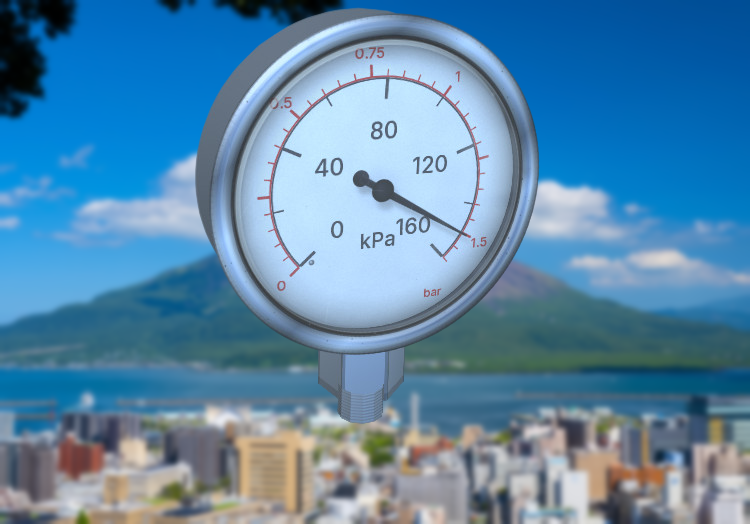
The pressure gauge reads 150 kPa
